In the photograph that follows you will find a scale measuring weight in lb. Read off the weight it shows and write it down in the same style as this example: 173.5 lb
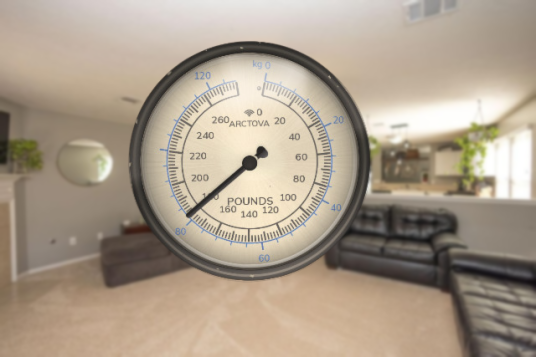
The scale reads 180 lb
